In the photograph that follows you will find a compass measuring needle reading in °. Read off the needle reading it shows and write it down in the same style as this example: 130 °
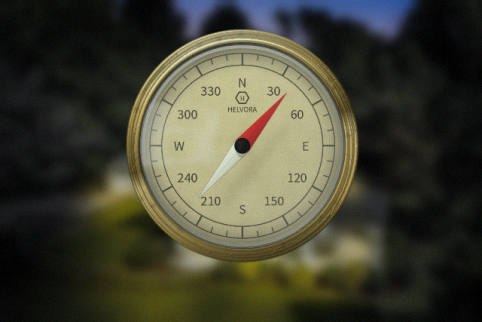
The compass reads 40 °
